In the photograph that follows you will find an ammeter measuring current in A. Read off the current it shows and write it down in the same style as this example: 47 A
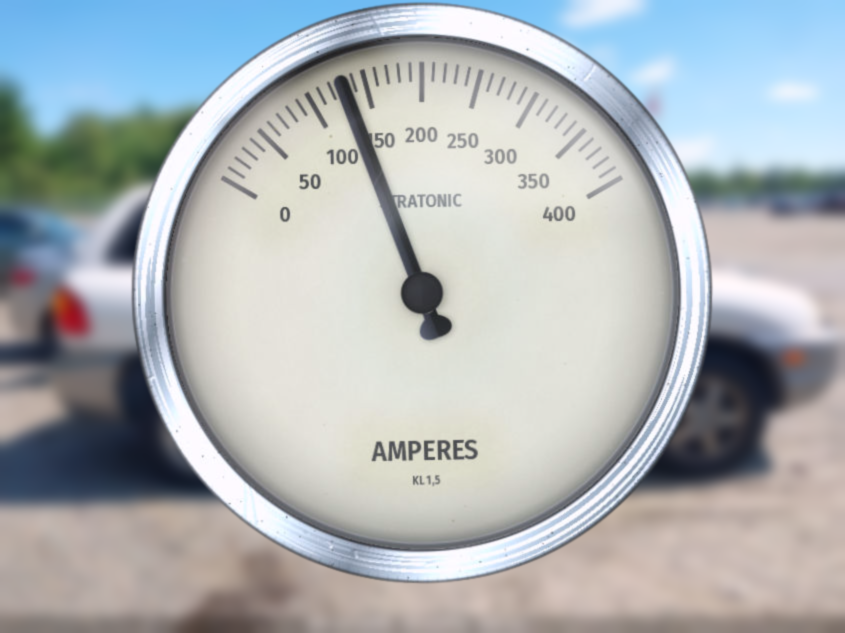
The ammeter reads 130 A
